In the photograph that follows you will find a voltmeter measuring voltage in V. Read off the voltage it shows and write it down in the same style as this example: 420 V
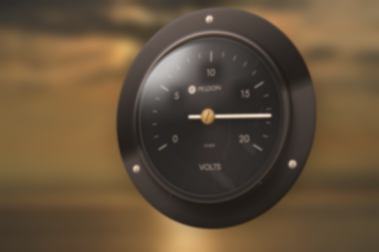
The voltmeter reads 17.5 V
